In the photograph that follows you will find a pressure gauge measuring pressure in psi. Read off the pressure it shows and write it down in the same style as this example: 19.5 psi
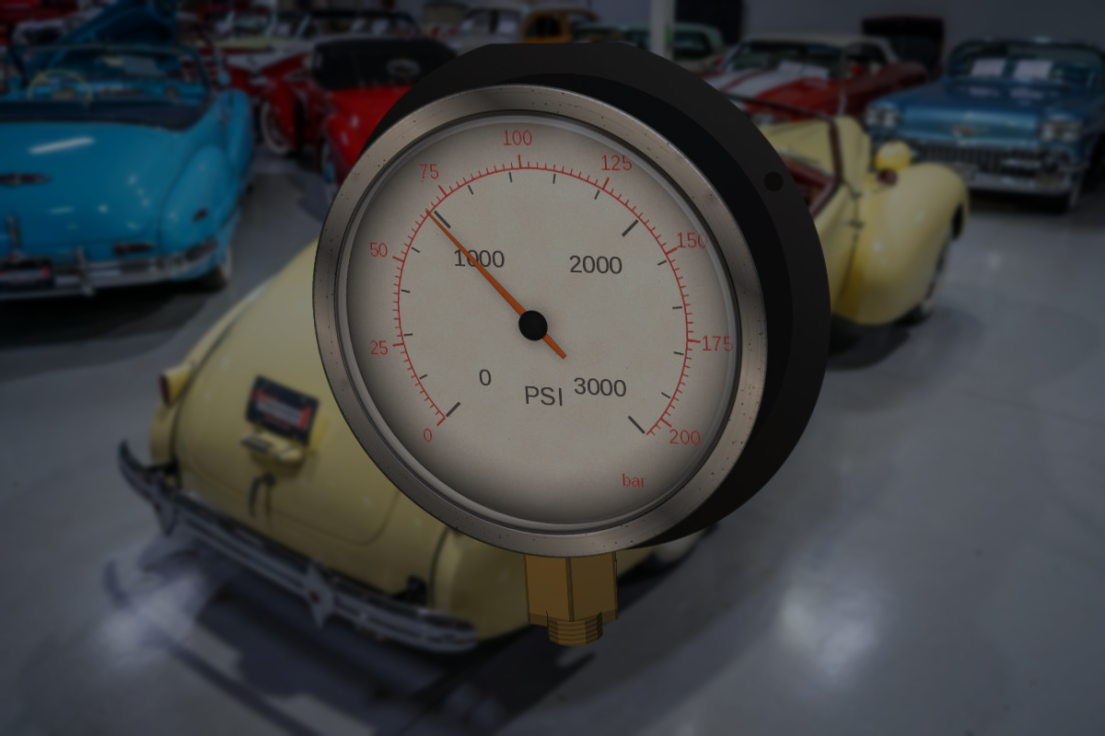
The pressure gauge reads 1000 psi
